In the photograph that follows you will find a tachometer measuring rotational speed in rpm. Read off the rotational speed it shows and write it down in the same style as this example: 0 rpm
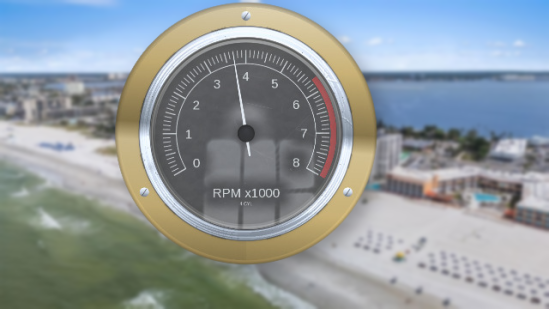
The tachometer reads 3700 rpm
